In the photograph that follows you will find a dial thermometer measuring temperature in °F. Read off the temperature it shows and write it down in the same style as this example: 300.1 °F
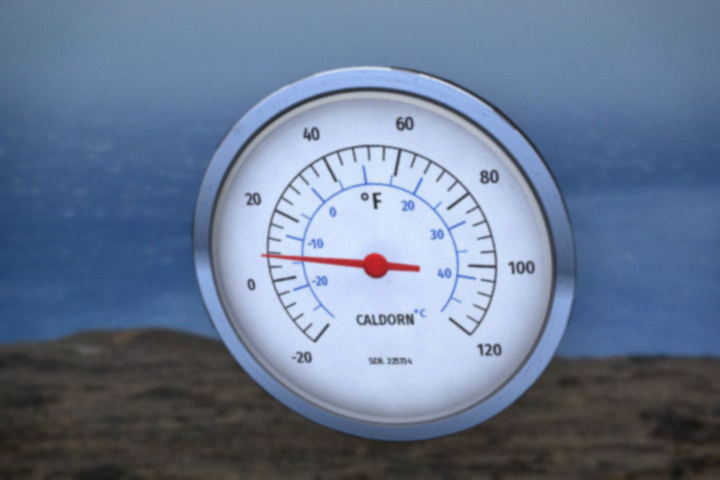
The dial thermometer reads 8 °F
